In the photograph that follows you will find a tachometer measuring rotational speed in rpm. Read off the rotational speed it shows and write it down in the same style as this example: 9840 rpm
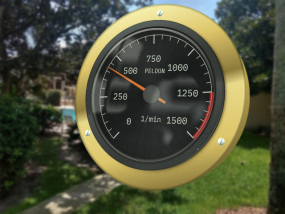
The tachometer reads 425 rpm
